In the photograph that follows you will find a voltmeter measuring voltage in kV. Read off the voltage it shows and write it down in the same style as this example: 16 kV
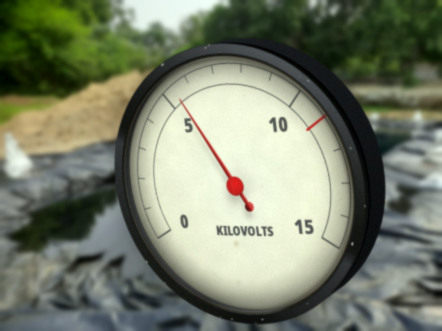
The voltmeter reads 5.5 kV
